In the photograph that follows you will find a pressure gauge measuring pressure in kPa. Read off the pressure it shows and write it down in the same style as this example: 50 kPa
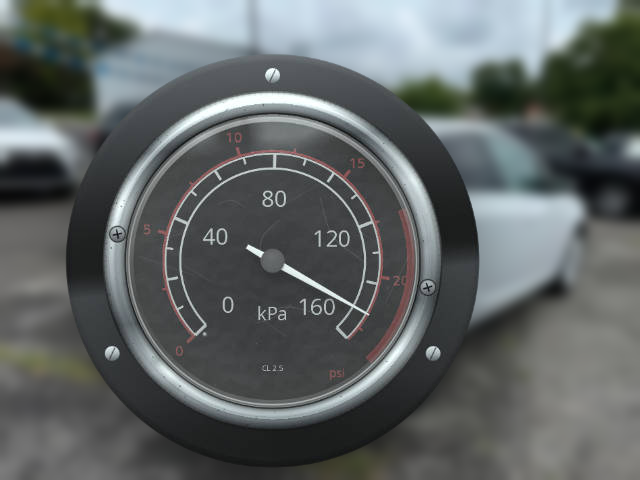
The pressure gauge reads 150 kPa
